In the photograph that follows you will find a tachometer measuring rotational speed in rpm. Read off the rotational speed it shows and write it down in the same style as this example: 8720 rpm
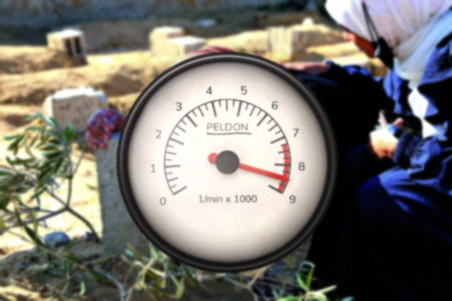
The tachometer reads 8500 rpm
